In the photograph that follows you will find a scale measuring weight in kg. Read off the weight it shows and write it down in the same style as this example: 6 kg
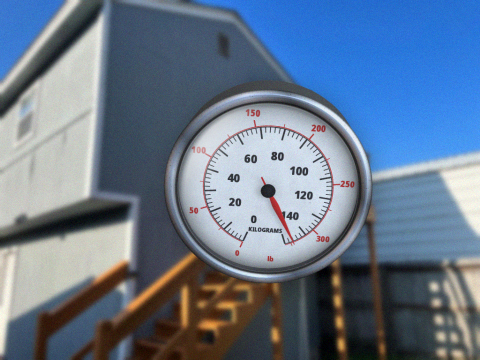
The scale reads 146 kg
